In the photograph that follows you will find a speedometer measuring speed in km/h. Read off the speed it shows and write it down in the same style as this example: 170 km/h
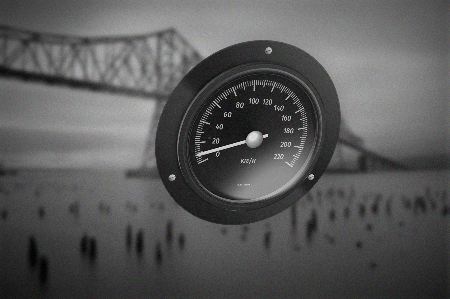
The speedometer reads 10 km/h
